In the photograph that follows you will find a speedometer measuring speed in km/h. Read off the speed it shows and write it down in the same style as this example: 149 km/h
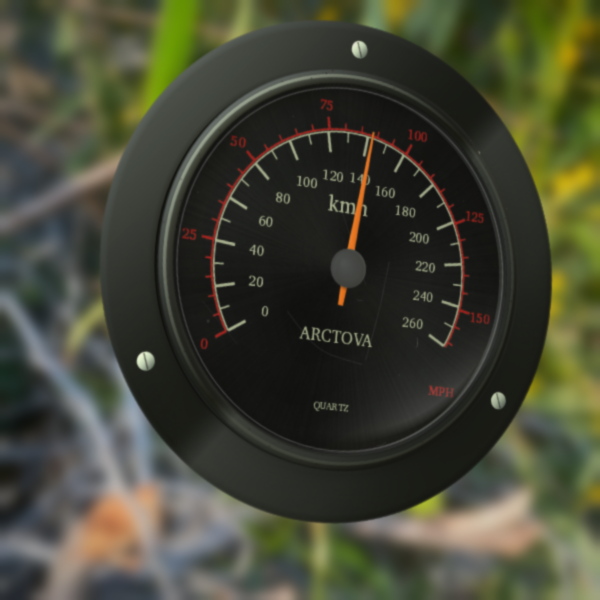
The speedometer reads 140 km/h
